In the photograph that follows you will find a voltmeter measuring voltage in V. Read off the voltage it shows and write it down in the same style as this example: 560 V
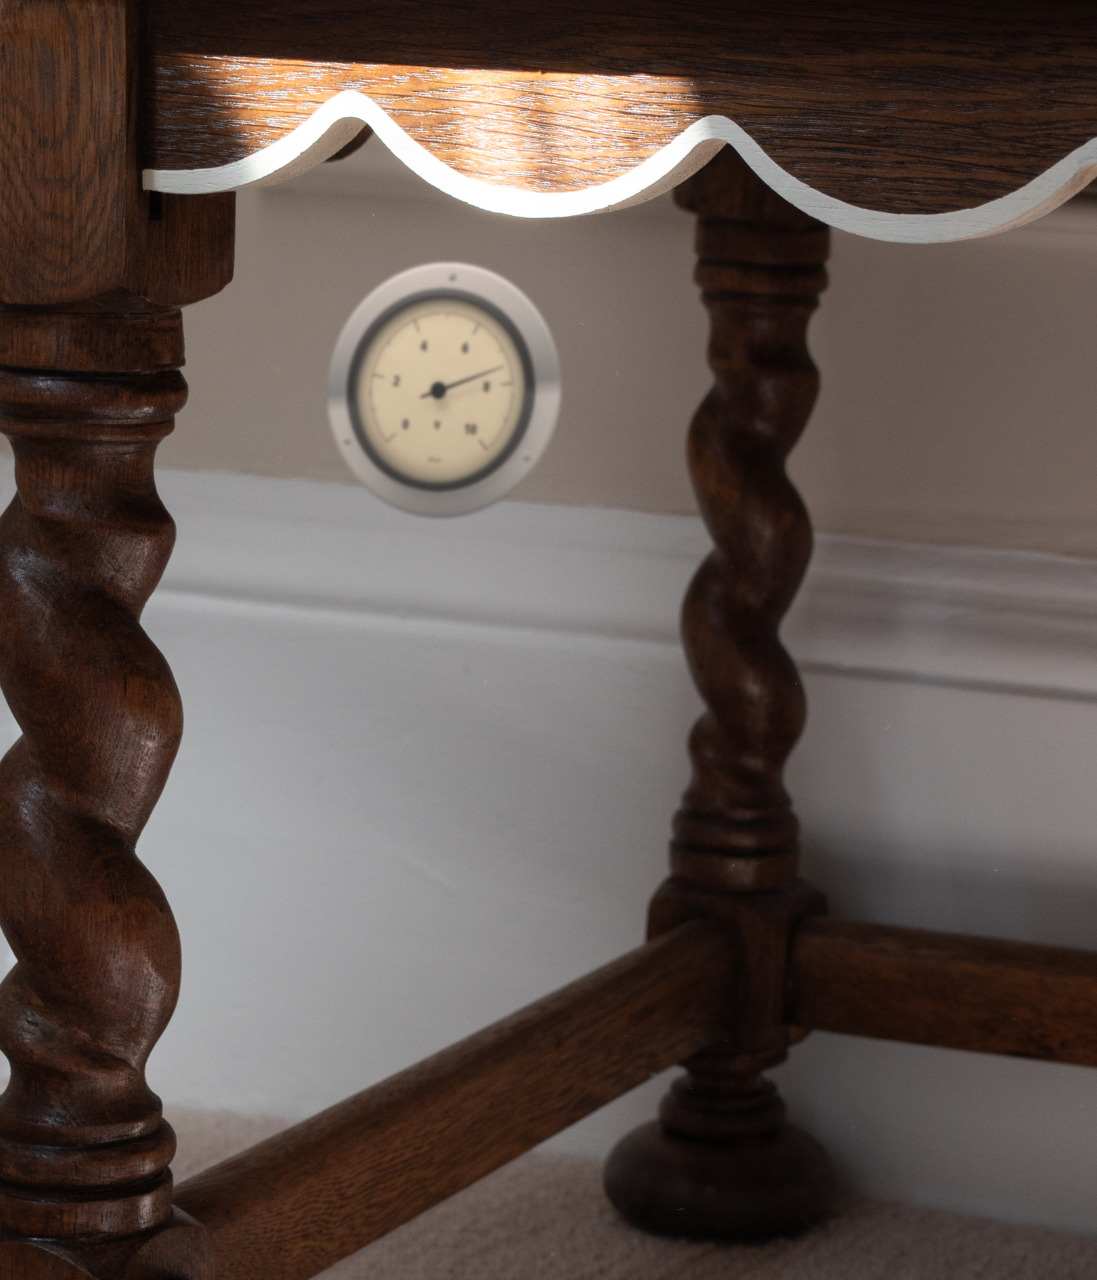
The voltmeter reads 7.5 V
